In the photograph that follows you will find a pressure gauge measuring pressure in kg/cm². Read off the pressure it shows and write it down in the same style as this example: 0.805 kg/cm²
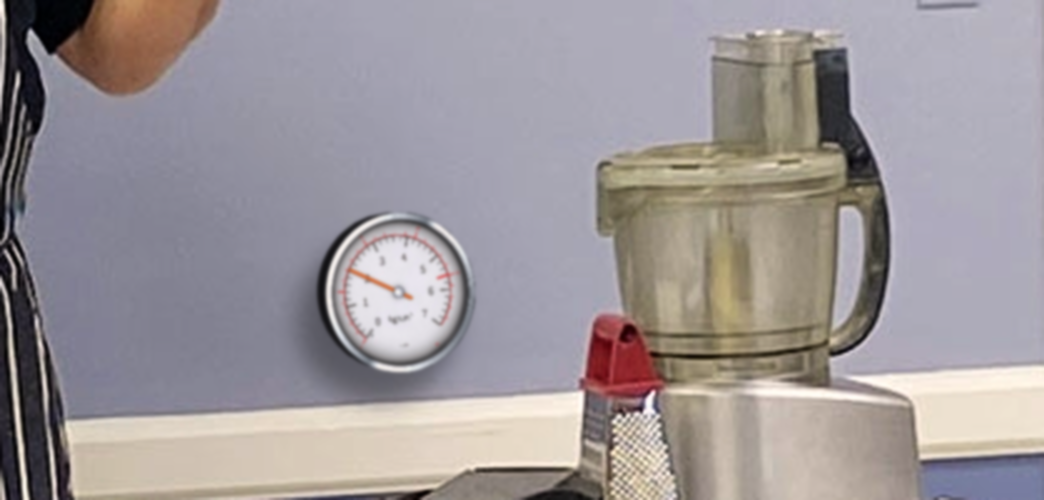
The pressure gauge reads 2 kg/cm²
